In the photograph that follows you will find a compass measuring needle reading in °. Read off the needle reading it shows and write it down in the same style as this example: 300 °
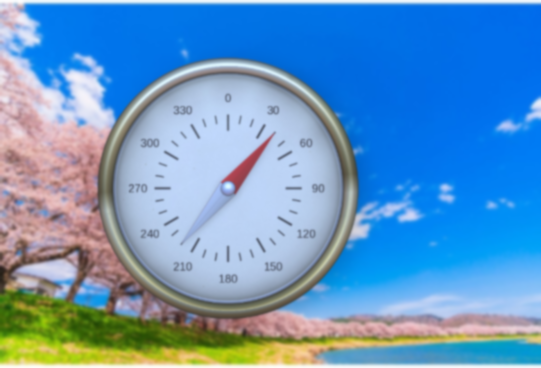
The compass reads 40 °
